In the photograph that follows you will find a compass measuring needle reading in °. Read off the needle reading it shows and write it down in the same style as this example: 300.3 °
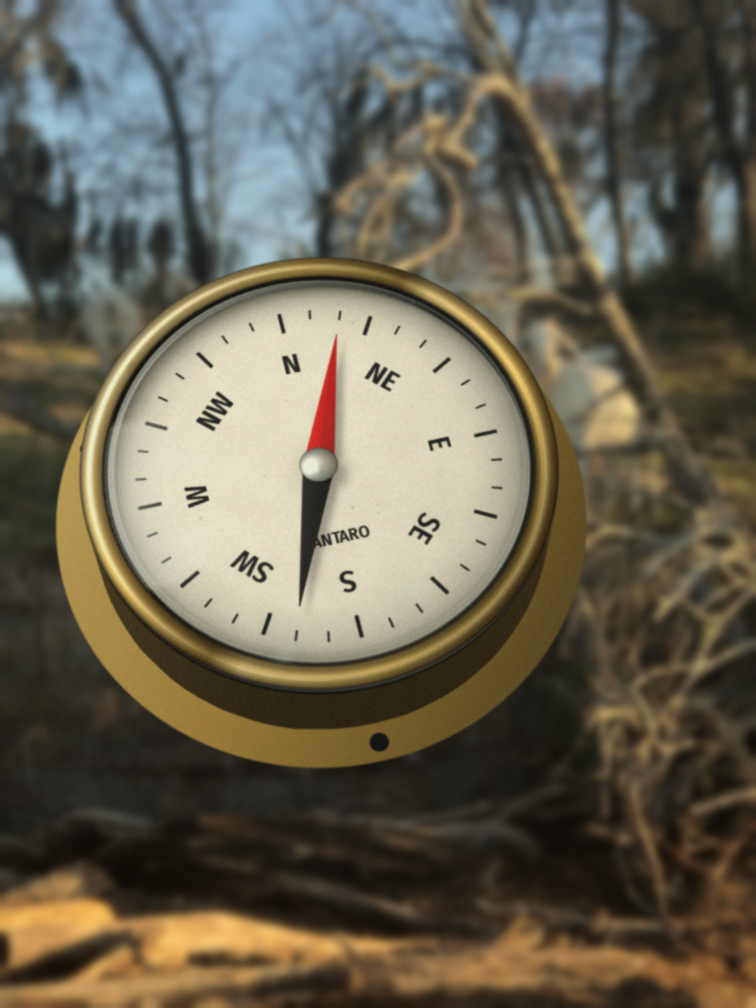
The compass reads 20 °
